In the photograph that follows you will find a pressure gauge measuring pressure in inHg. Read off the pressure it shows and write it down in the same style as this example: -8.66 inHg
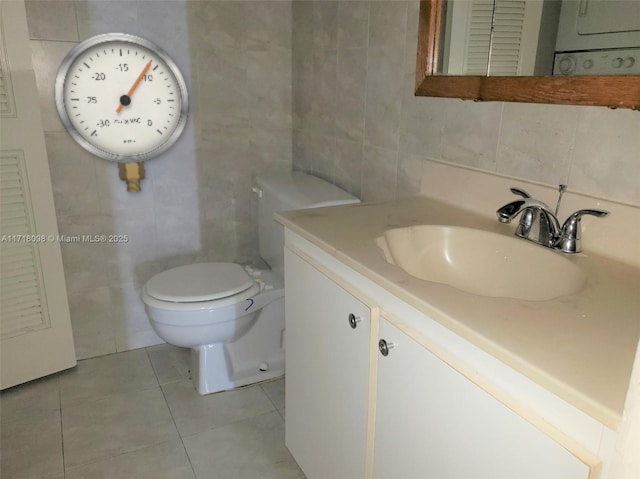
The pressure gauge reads -11 inHg
